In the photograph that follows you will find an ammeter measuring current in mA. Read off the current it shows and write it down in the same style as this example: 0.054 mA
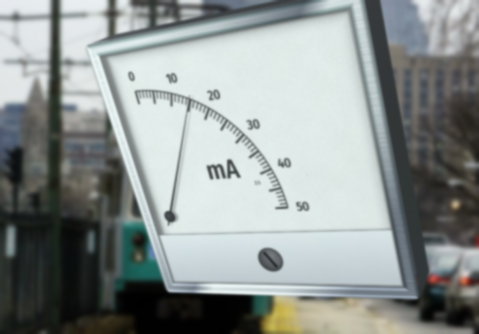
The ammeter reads 15 mA
